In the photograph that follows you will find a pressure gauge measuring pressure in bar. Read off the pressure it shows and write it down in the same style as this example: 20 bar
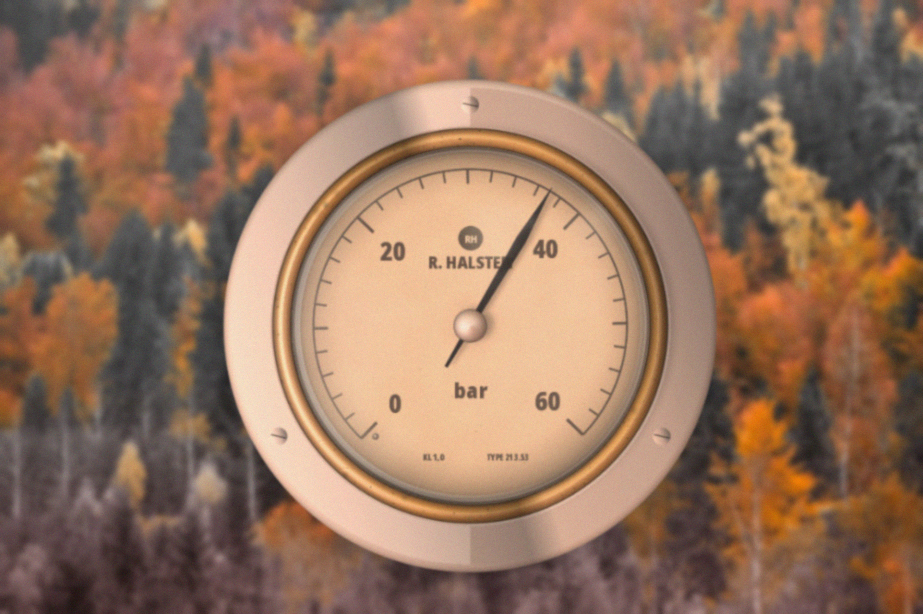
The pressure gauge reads 37 bar
